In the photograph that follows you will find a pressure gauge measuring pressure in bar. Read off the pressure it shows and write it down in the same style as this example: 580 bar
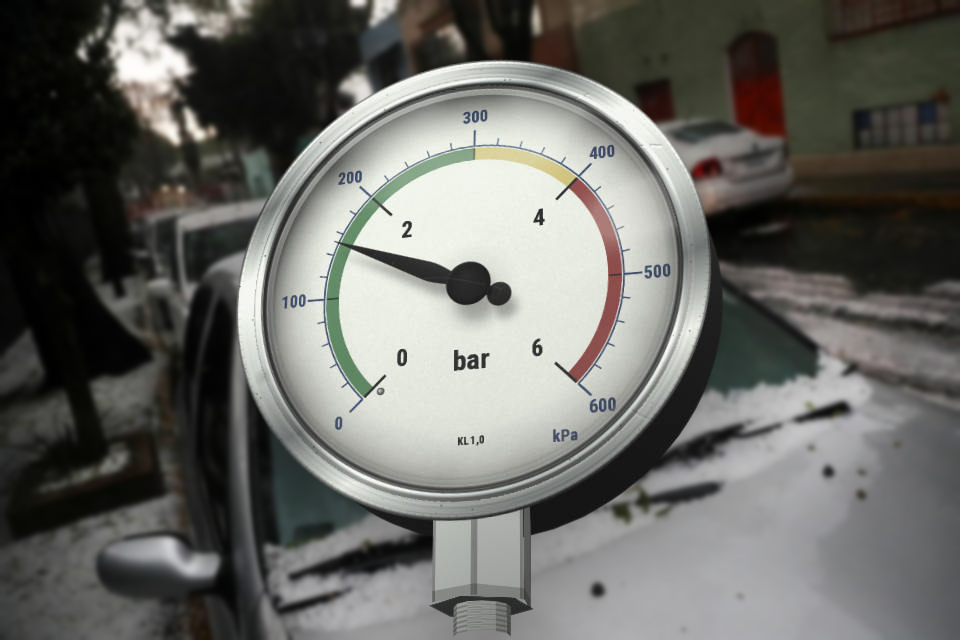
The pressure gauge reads 1.5 bar
